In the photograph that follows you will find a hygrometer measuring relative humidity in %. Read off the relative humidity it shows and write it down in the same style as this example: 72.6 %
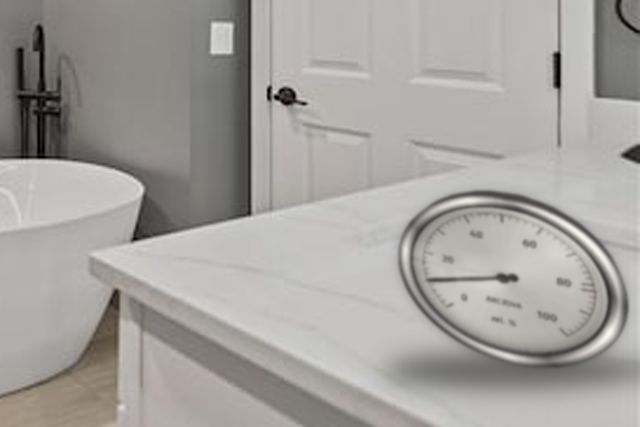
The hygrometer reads 10 %
